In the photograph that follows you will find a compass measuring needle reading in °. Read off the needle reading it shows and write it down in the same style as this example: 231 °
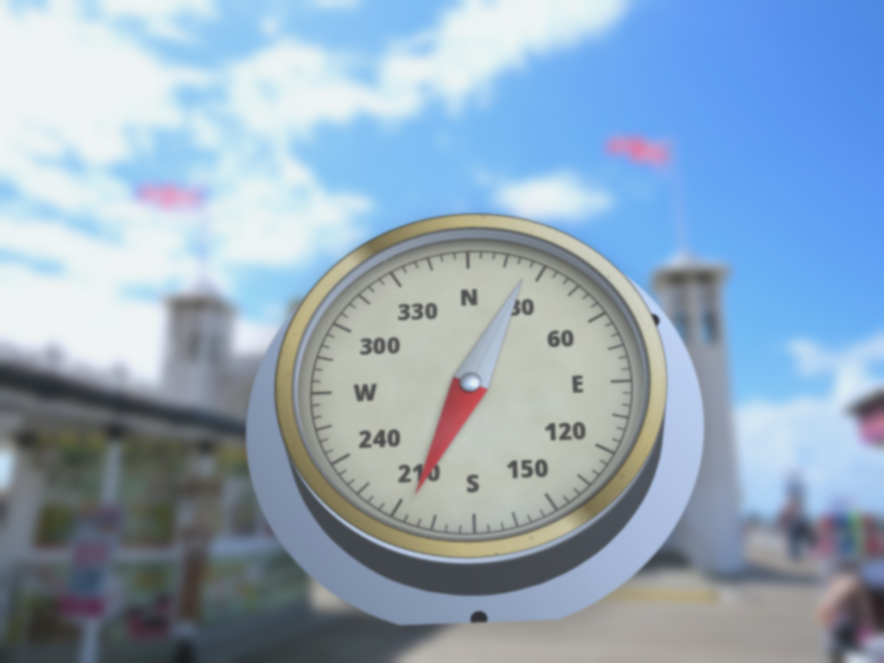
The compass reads 205 °
